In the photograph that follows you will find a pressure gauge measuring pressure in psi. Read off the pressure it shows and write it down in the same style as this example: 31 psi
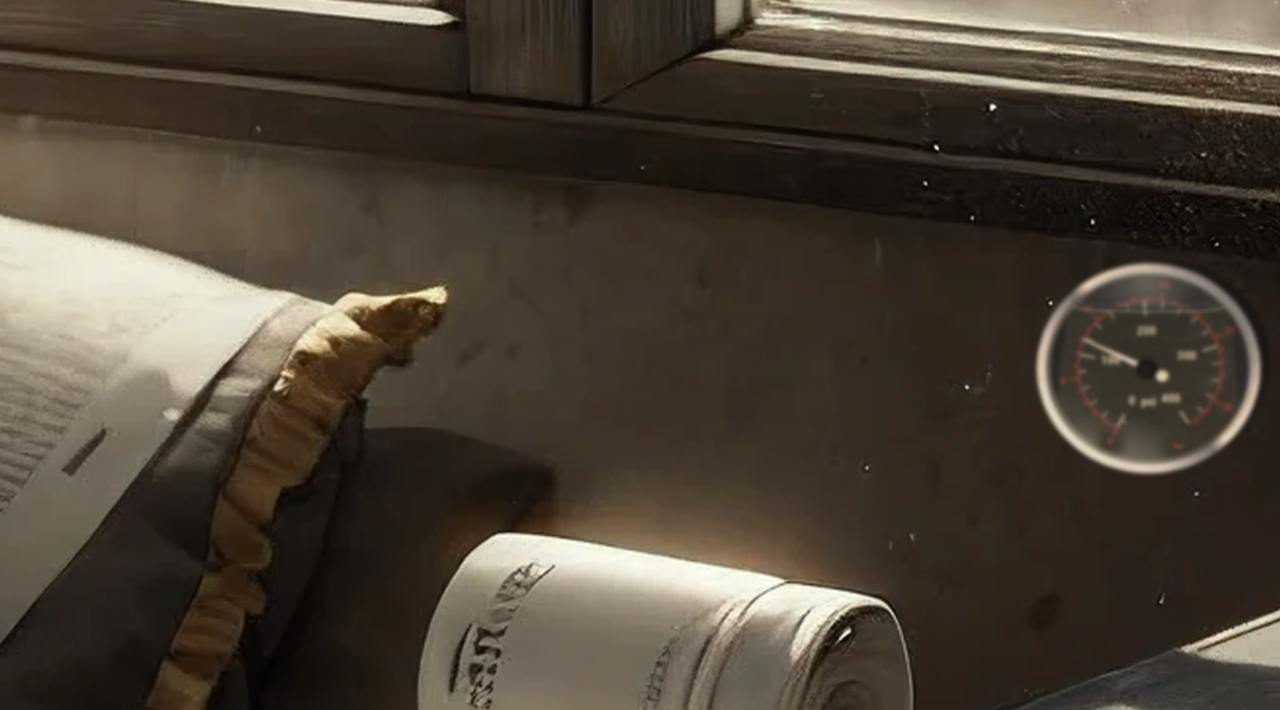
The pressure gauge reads 120 psi
